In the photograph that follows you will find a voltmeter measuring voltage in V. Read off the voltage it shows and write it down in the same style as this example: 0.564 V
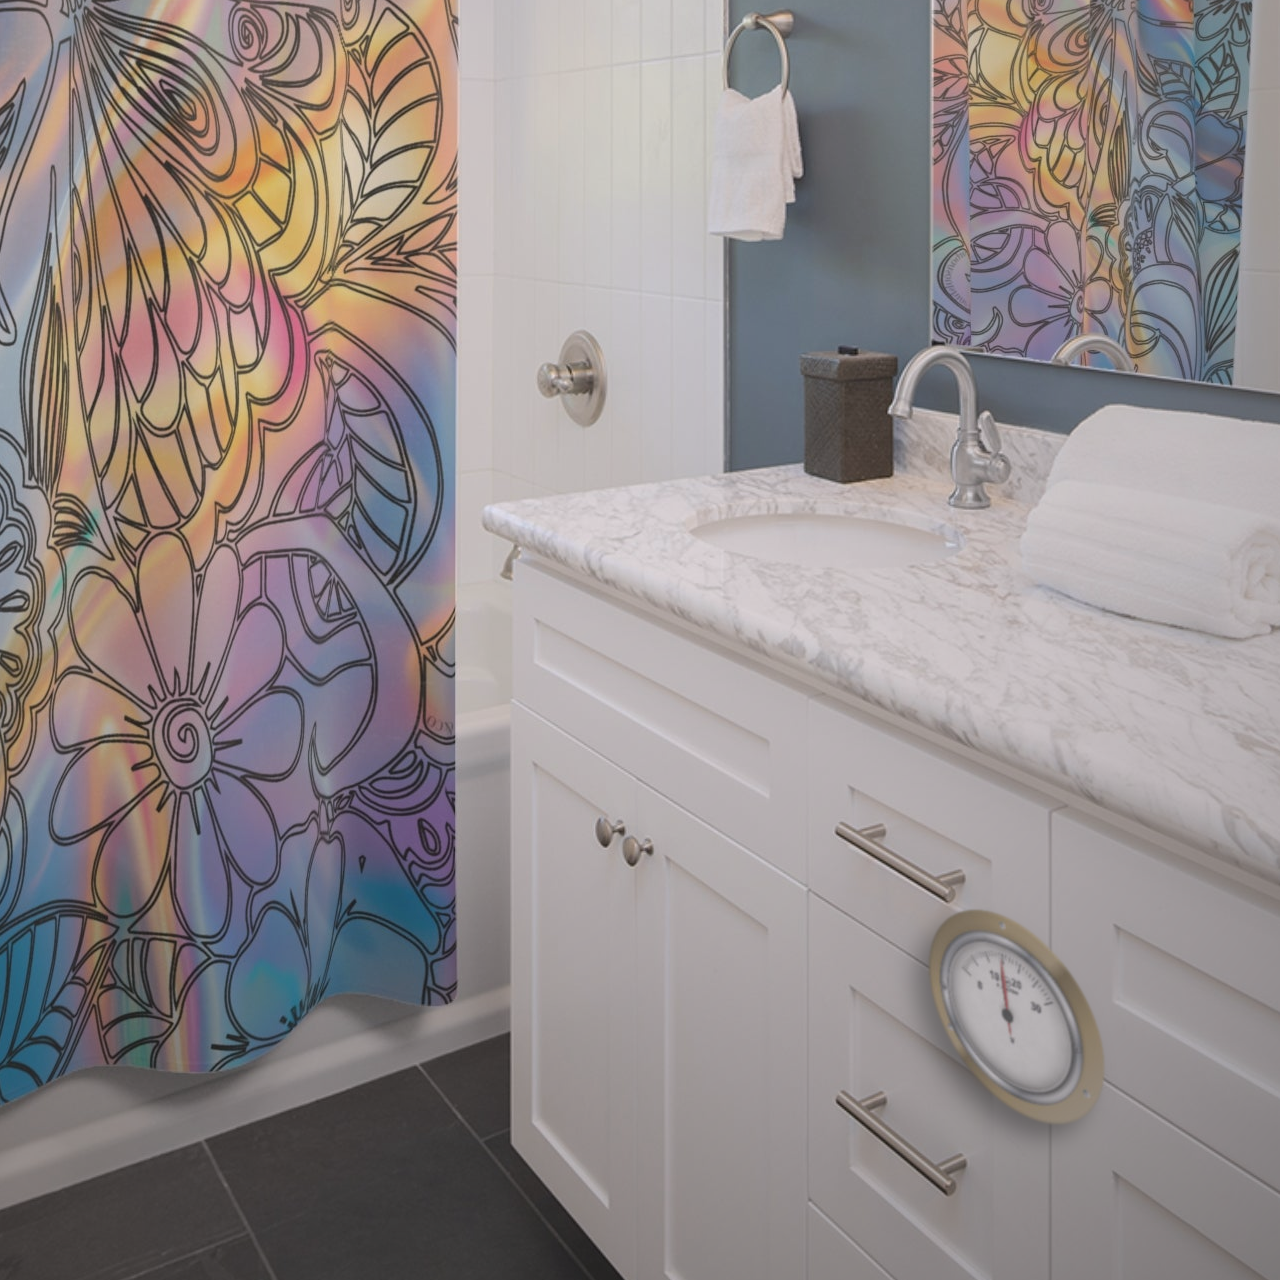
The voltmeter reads 15 V
